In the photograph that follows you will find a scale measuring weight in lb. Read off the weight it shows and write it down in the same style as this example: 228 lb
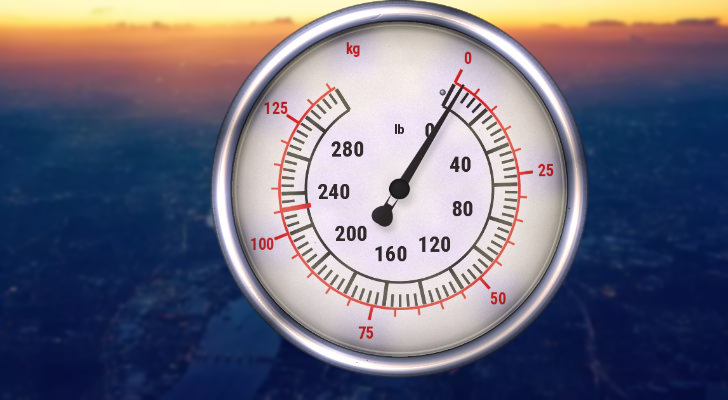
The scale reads 4 lb
